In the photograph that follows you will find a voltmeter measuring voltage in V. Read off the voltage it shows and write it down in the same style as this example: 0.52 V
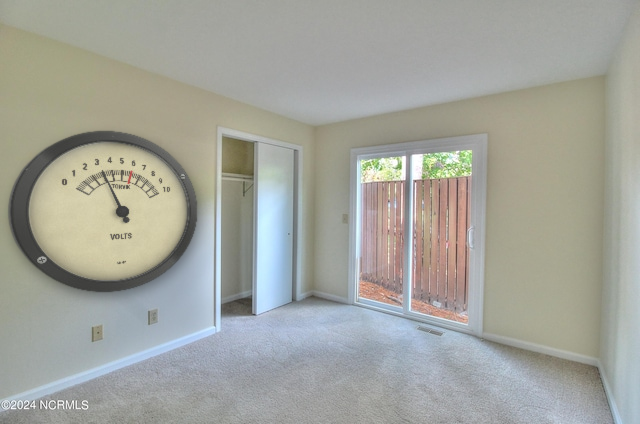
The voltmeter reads 3 V
